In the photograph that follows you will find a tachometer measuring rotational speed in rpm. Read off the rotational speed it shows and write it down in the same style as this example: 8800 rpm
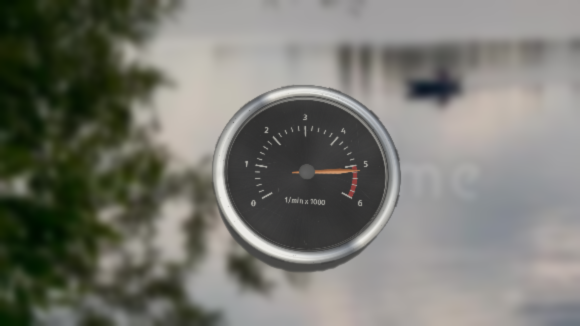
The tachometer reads 5200 rpm
